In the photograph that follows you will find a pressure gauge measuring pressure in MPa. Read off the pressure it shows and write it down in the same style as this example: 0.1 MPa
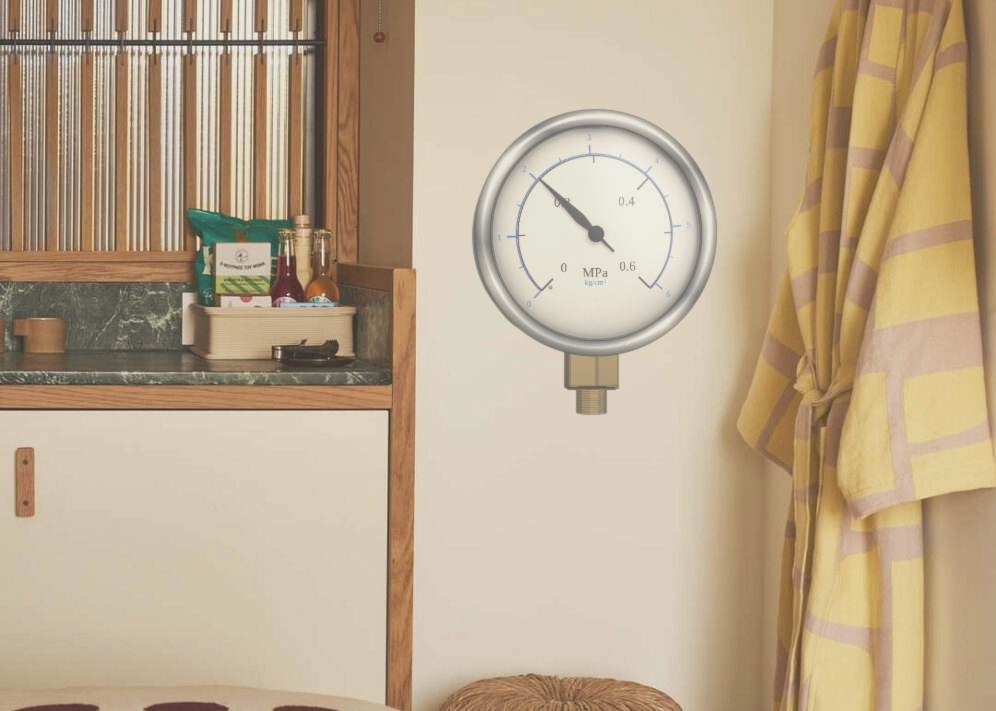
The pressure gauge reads 0.2 MPa
